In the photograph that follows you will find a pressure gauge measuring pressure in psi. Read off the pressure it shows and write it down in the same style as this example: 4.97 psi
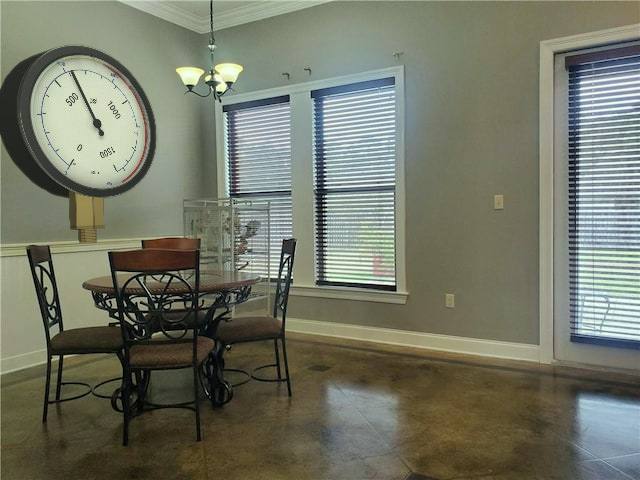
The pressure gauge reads 600 psi
